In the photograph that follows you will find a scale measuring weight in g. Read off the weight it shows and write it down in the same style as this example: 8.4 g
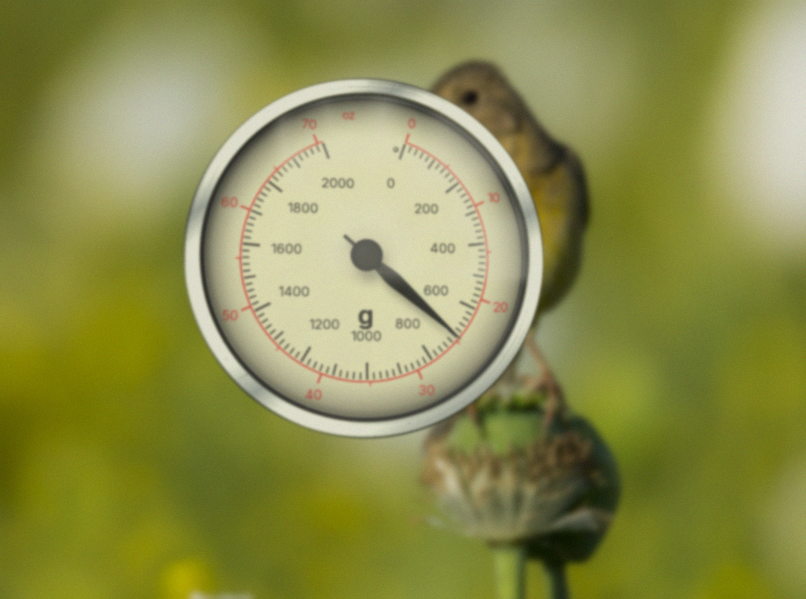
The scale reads 700 g
